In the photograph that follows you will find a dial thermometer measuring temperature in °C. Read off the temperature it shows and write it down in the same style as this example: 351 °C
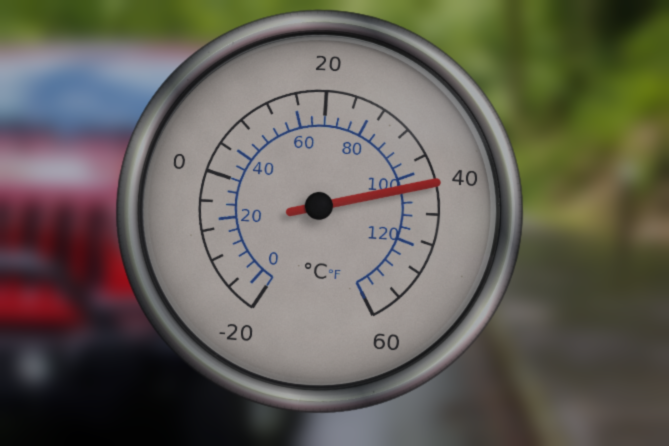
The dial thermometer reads 40 °C
